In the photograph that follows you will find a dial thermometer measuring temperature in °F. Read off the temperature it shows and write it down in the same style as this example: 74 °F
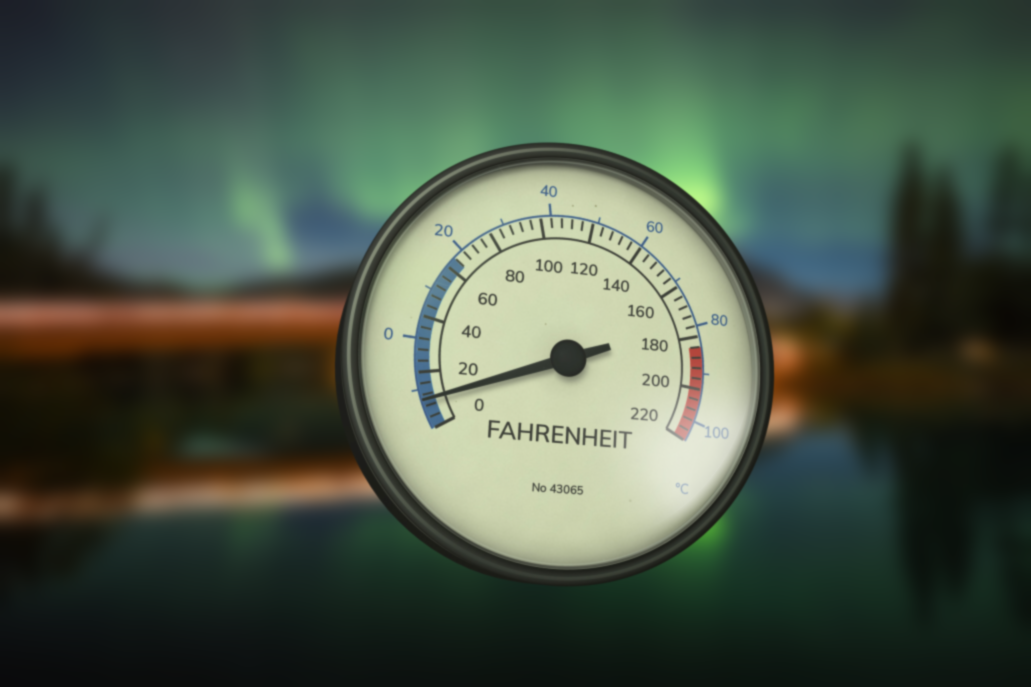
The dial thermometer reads 10 °F
